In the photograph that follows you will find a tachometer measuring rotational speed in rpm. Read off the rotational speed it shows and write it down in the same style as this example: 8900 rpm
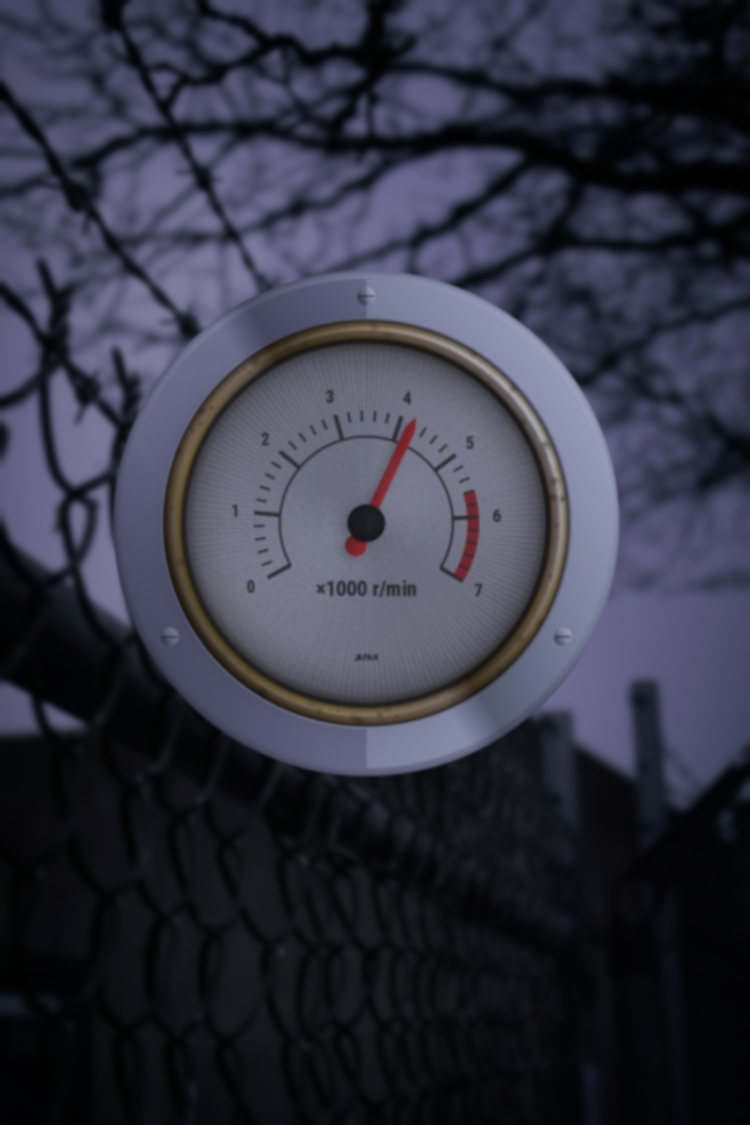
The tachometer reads 4200 rpm
